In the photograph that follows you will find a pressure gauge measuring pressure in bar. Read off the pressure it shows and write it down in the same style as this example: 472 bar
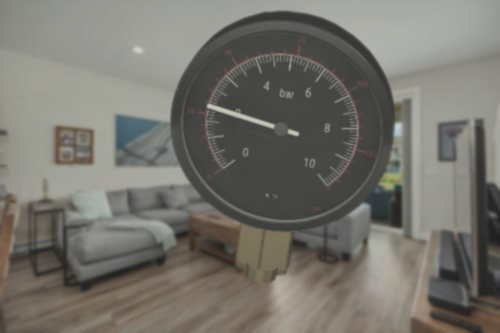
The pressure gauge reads 2 bar
